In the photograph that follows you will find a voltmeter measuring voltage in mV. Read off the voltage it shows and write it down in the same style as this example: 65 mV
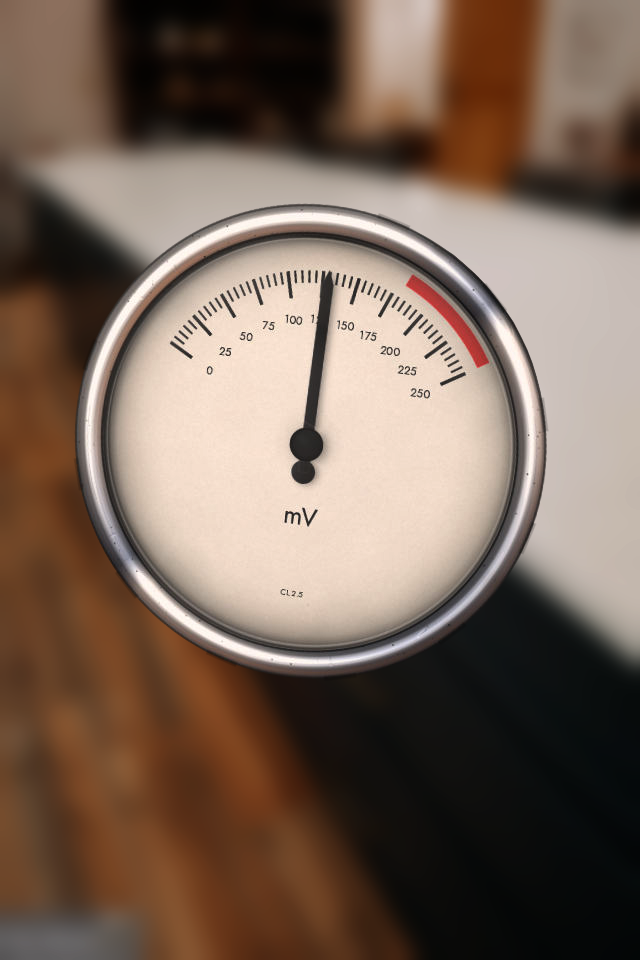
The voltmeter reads 130 mV
